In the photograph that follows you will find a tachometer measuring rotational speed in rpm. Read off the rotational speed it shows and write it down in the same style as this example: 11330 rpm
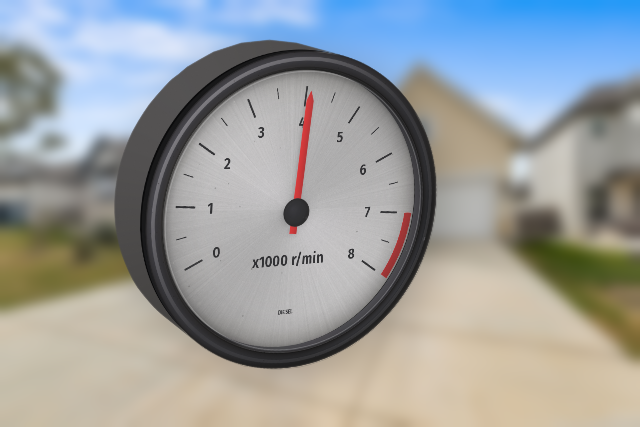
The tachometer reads 4000 rpm
